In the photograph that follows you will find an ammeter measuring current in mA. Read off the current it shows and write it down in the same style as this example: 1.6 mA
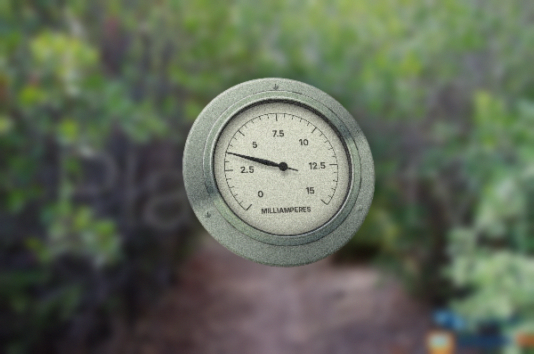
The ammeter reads 3.5 mA
